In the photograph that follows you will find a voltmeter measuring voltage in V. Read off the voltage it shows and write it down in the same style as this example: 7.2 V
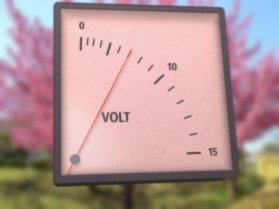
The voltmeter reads 7 V
